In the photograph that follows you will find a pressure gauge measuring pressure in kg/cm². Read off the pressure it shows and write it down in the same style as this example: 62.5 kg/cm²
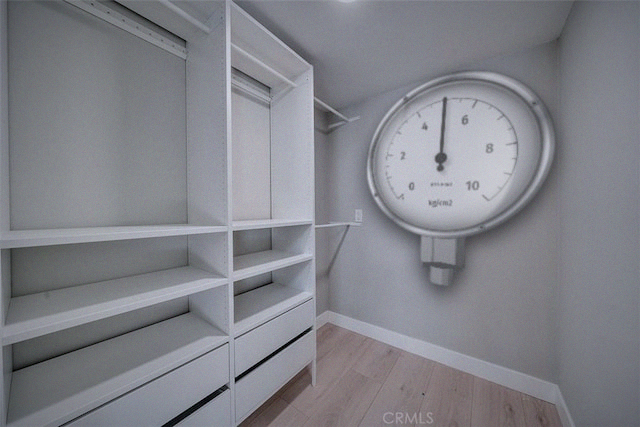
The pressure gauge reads 5 kg/cm²
